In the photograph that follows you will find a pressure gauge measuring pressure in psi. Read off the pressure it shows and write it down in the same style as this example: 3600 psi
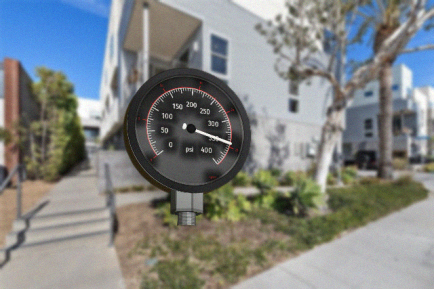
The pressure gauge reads 350 psi
